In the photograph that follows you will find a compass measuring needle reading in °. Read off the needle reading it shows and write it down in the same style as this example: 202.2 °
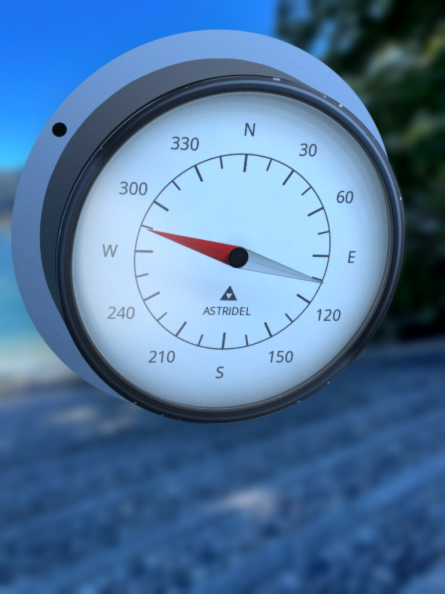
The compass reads 285 °
